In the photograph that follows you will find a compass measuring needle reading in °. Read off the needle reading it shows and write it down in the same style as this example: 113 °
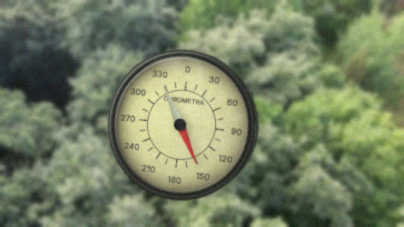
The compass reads 150 °
